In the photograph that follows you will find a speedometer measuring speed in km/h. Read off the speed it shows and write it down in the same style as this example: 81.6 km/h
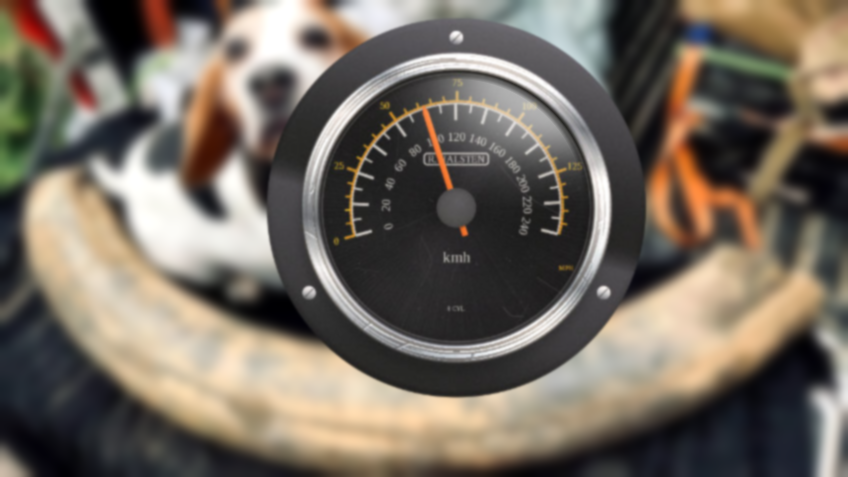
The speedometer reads 100 km/h
